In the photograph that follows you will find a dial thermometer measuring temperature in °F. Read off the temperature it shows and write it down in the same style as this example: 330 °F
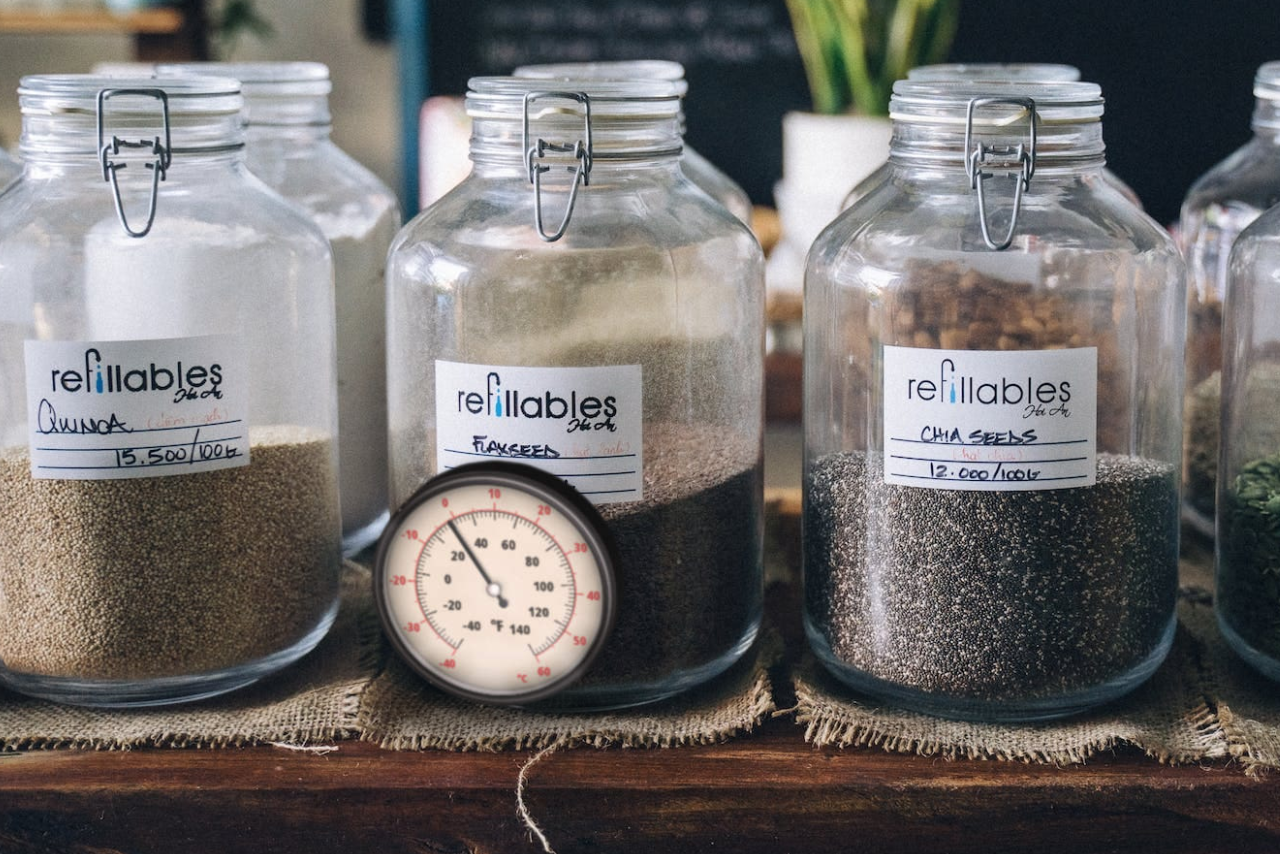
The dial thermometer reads 30 °F
